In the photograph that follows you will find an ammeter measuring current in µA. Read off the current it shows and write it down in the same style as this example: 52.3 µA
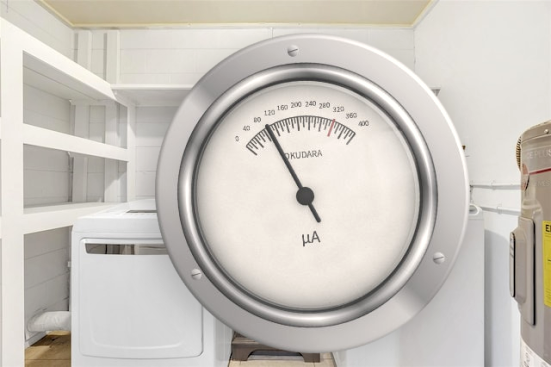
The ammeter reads 100 µA
